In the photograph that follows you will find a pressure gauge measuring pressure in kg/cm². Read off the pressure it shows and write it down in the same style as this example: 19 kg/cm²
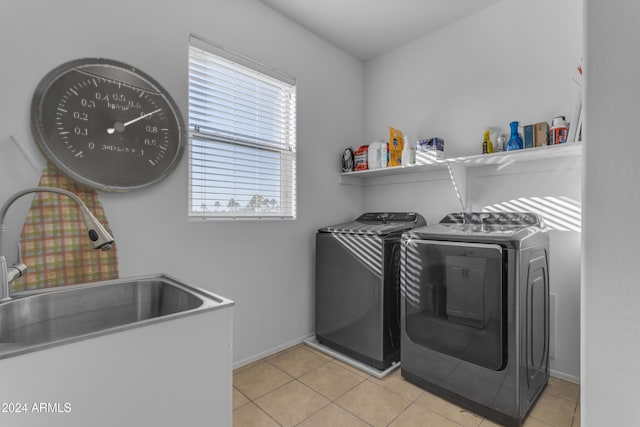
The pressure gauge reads 0.7 kg/cm²
